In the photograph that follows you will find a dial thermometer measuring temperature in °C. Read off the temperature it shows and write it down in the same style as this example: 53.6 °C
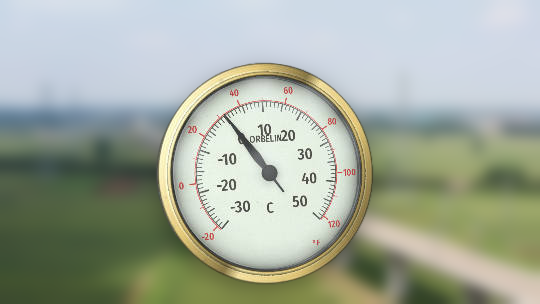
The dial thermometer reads 0 °C
